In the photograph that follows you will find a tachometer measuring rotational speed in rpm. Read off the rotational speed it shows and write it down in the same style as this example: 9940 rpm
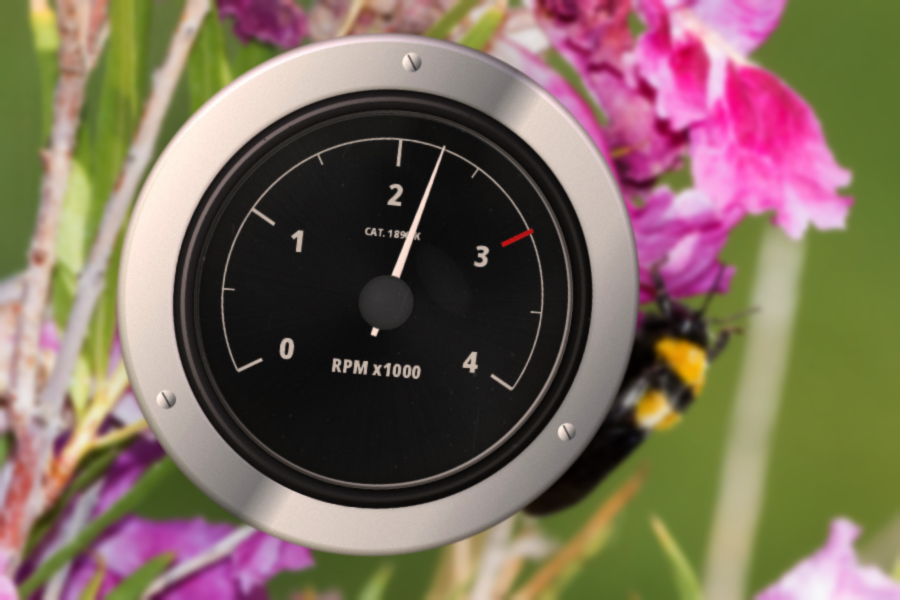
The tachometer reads 2250 rpm
